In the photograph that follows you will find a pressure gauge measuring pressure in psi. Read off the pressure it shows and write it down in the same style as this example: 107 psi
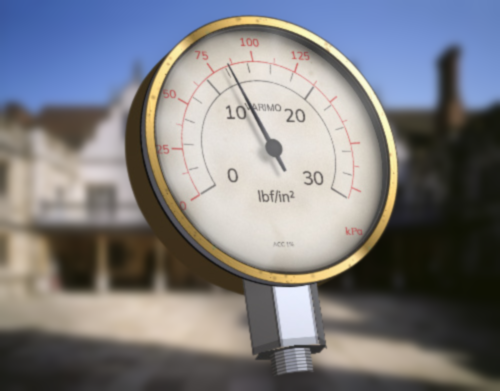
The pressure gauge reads 12 psi
